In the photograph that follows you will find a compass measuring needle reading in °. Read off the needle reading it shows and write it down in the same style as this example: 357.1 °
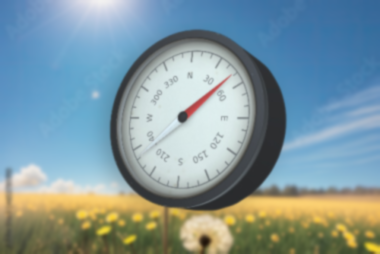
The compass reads 50 °
